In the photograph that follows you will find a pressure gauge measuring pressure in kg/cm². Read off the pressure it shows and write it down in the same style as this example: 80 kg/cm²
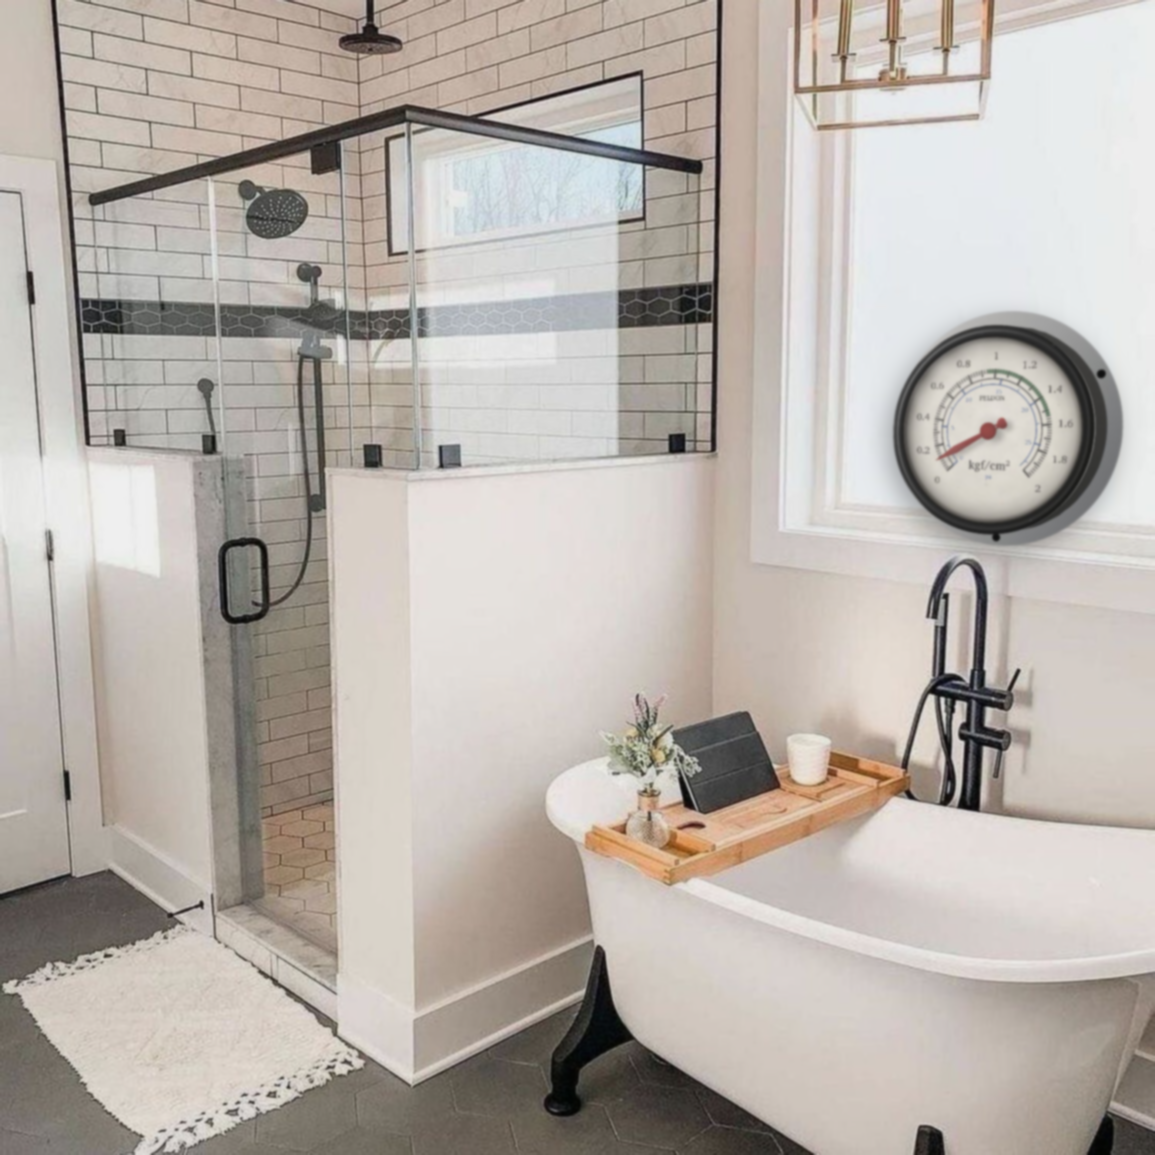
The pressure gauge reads 0.1 kg/cm²
